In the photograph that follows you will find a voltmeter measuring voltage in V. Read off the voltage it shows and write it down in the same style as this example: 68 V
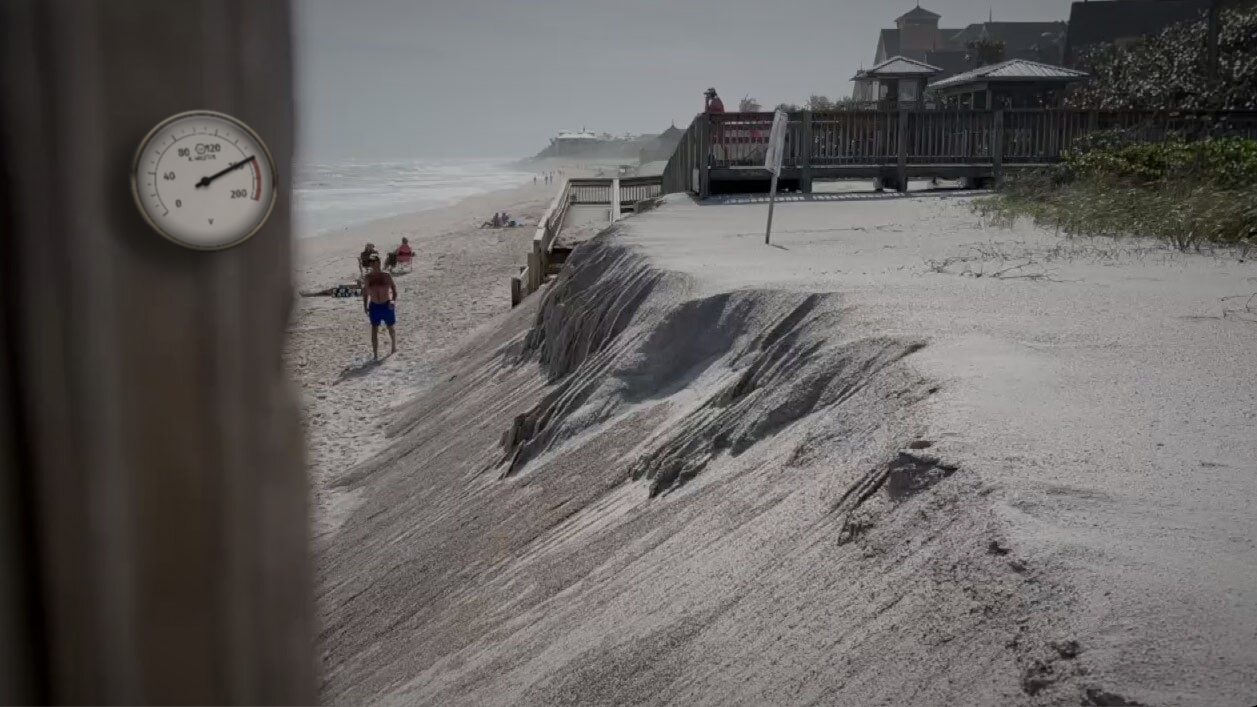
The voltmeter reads 160 V
